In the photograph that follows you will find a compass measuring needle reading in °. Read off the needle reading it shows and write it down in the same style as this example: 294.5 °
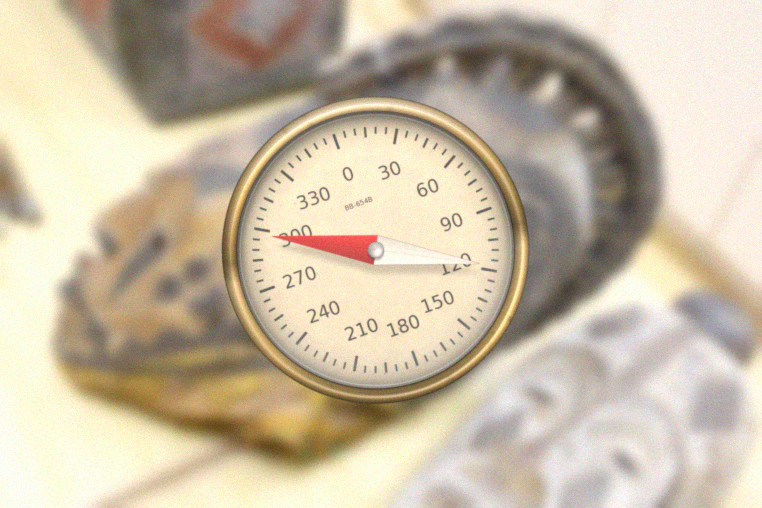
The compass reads 297.5 °
